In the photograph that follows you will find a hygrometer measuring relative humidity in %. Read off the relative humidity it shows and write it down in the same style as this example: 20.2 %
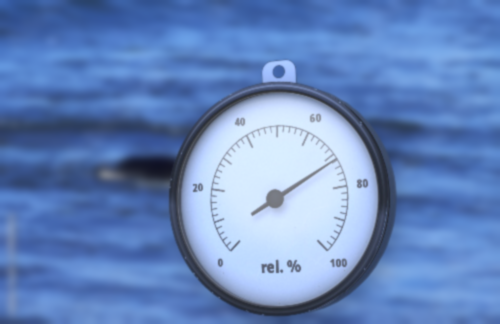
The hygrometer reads 72 %
